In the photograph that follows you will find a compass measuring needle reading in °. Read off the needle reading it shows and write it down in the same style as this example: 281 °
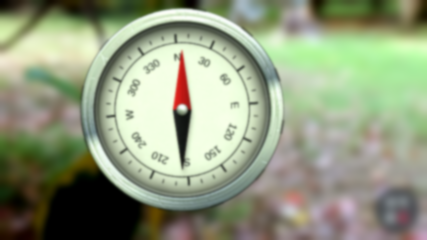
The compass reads 5 °
